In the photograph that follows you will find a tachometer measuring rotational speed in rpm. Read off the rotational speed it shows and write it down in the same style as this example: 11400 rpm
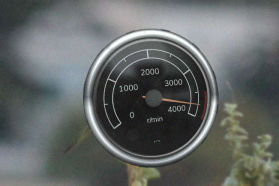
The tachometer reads 3750 rpm
